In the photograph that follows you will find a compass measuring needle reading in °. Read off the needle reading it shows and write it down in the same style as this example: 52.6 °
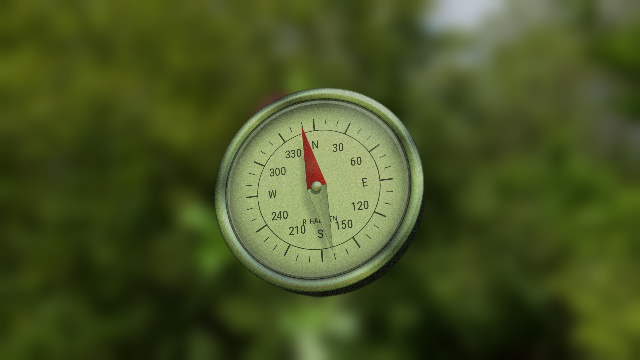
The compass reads 350 °
